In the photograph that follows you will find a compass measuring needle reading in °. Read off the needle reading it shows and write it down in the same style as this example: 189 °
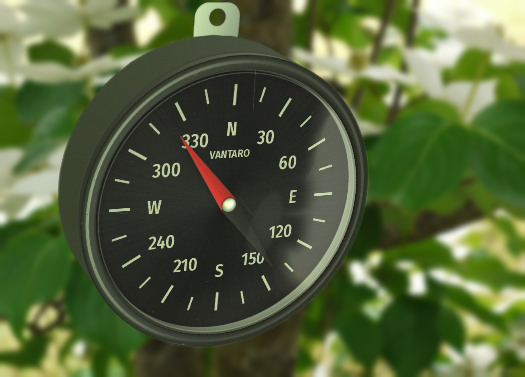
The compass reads 322.5 °
